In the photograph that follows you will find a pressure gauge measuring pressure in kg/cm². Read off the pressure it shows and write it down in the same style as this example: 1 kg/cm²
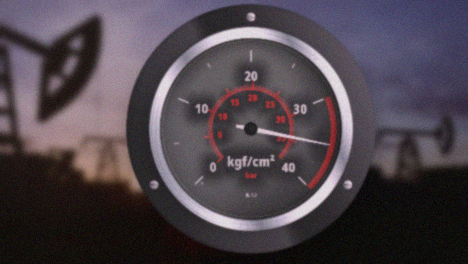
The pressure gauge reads 35 kg/cm²
